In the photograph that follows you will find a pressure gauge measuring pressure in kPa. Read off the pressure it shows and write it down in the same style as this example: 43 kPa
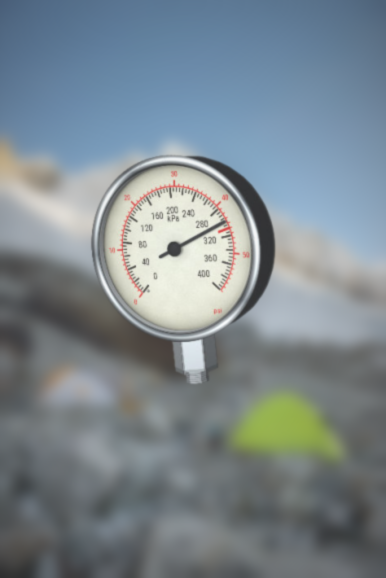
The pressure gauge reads 300 kPa
